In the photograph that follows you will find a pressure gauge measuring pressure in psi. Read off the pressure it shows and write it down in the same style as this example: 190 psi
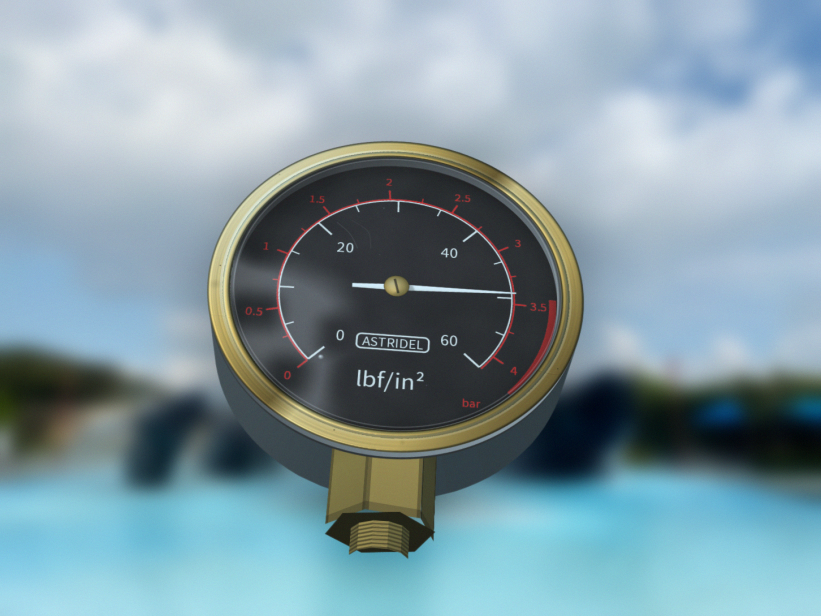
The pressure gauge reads 50 psi
